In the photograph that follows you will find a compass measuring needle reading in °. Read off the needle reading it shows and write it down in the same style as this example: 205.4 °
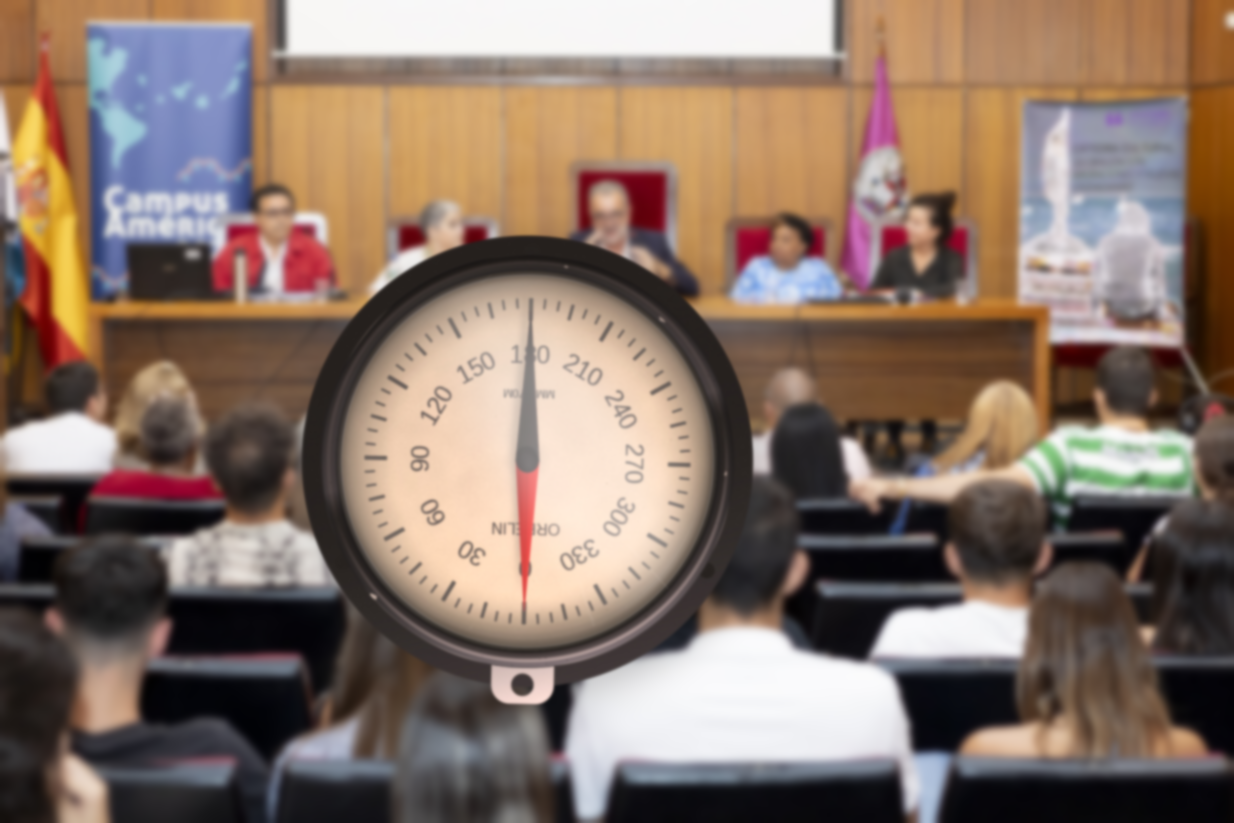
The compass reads 0 °
